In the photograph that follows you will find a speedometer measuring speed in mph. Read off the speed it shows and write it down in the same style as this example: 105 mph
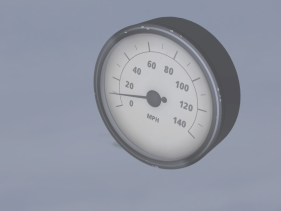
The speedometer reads 10 mph
